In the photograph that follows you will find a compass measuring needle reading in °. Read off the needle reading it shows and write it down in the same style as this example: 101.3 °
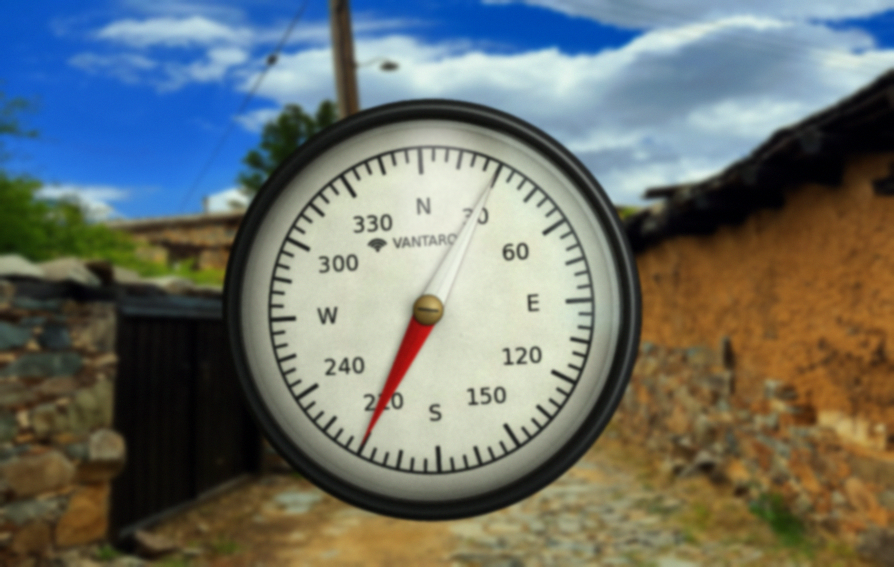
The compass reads 210 °
